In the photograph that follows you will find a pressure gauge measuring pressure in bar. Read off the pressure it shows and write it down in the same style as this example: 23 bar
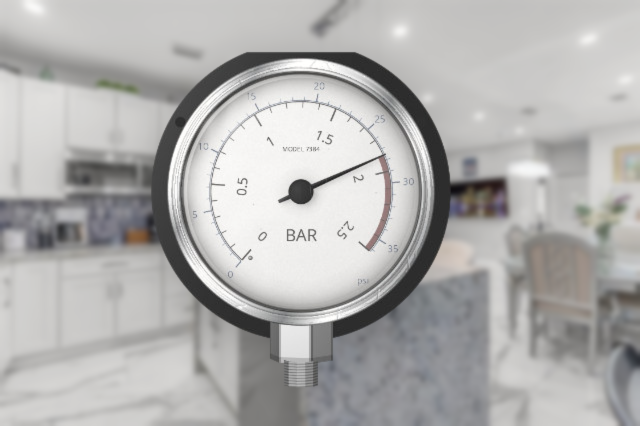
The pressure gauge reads 1.9 bar
